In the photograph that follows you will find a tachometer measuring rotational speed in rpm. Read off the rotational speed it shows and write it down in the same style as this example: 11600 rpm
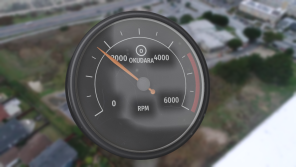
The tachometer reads 1750 rpm
